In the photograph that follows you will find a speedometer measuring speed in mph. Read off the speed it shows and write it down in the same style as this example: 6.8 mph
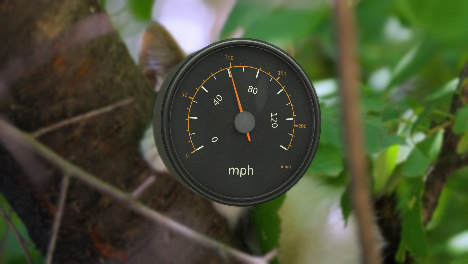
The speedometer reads 60 mph
